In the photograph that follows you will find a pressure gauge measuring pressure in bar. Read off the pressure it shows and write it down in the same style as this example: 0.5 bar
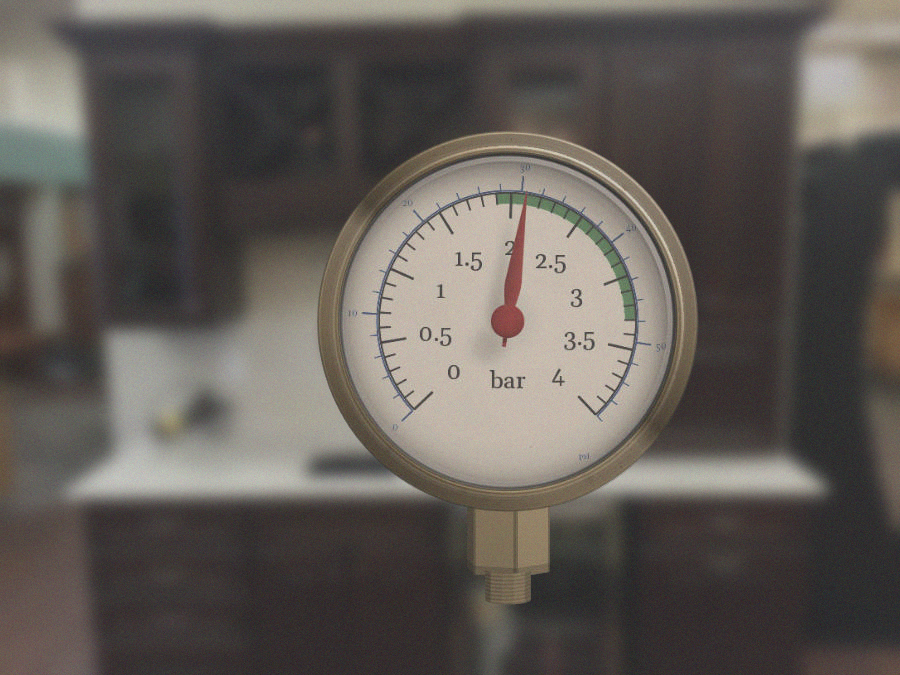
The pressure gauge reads 2.1 bar
